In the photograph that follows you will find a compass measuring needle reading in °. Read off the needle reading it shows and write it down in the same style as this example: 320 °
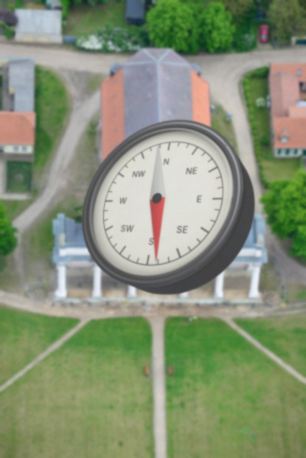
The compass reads 170 °
